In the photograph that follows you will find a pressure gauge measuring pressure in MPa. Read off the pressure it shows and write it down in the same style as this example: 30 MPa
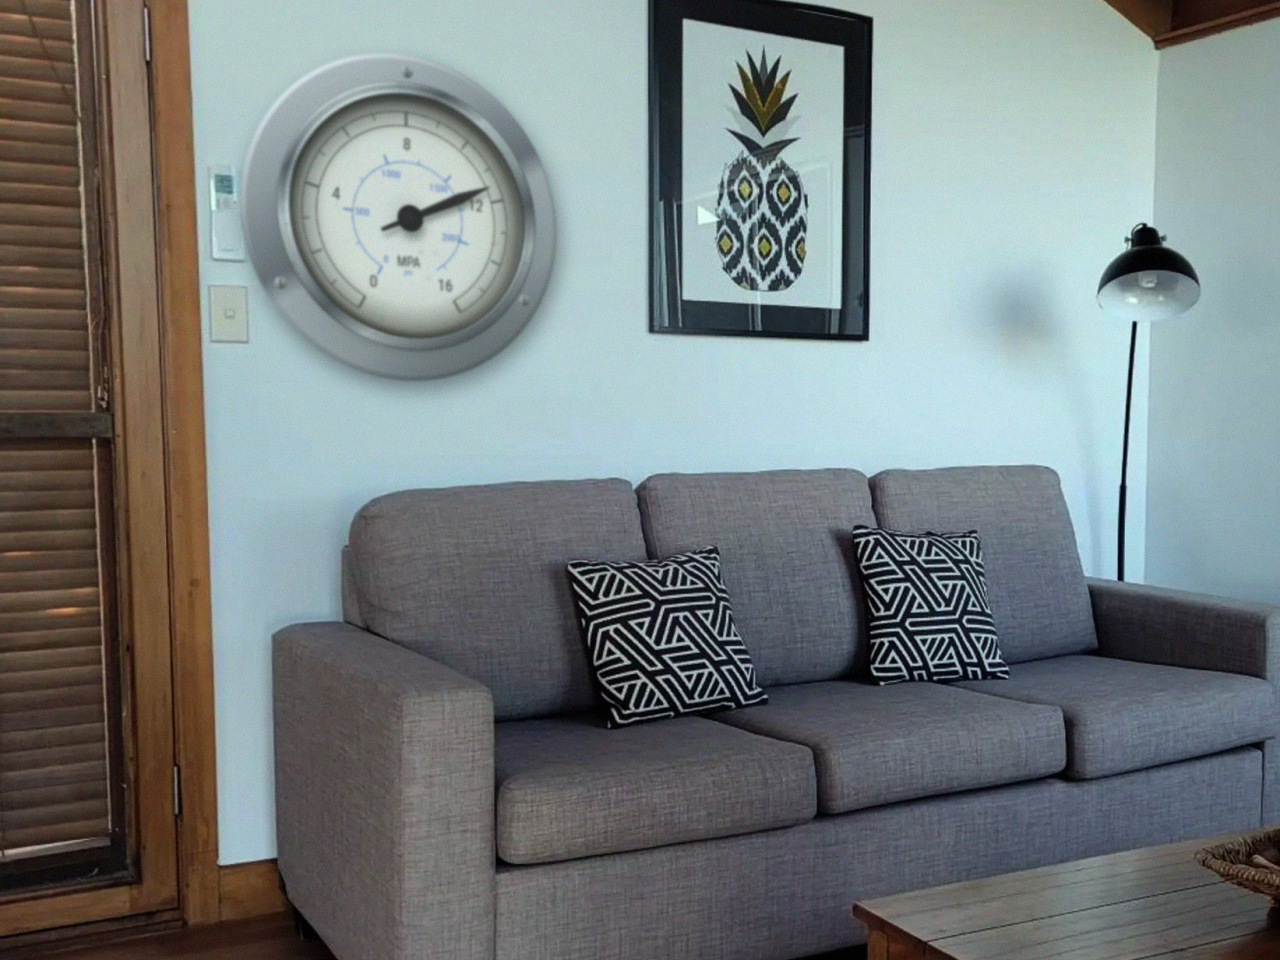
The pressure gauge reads 11.5 MPa
